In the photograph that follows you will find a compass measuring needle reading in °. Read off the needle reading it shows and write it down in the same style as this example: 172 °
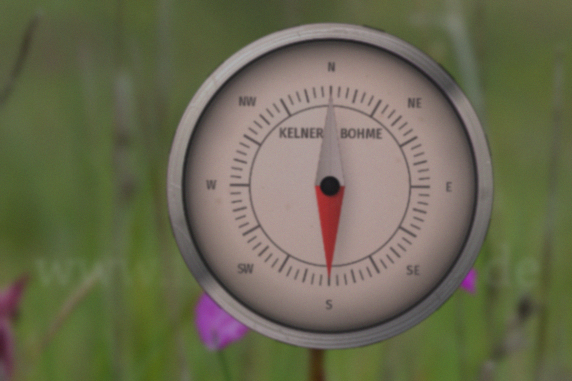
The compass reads 180 °
